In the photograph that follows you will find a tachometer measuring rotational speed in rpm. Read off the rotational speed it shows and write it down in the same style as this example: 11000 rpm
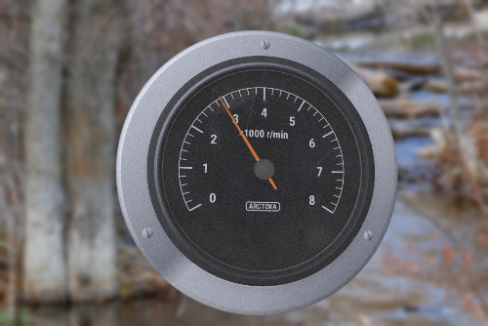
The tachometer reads 2900 rpm
